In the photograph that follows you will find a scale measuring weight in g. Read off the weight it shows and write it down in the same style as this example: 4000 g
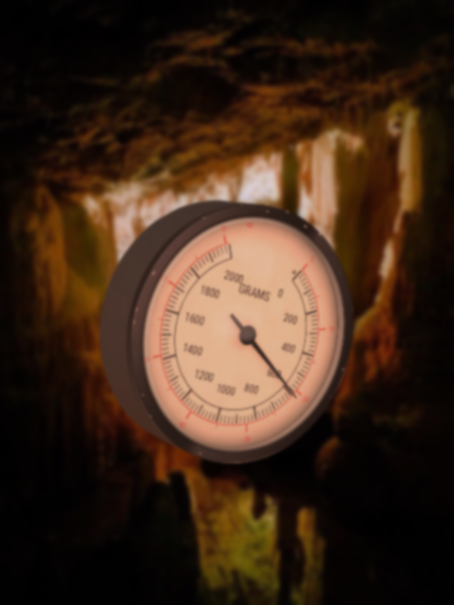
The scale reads 600 g
